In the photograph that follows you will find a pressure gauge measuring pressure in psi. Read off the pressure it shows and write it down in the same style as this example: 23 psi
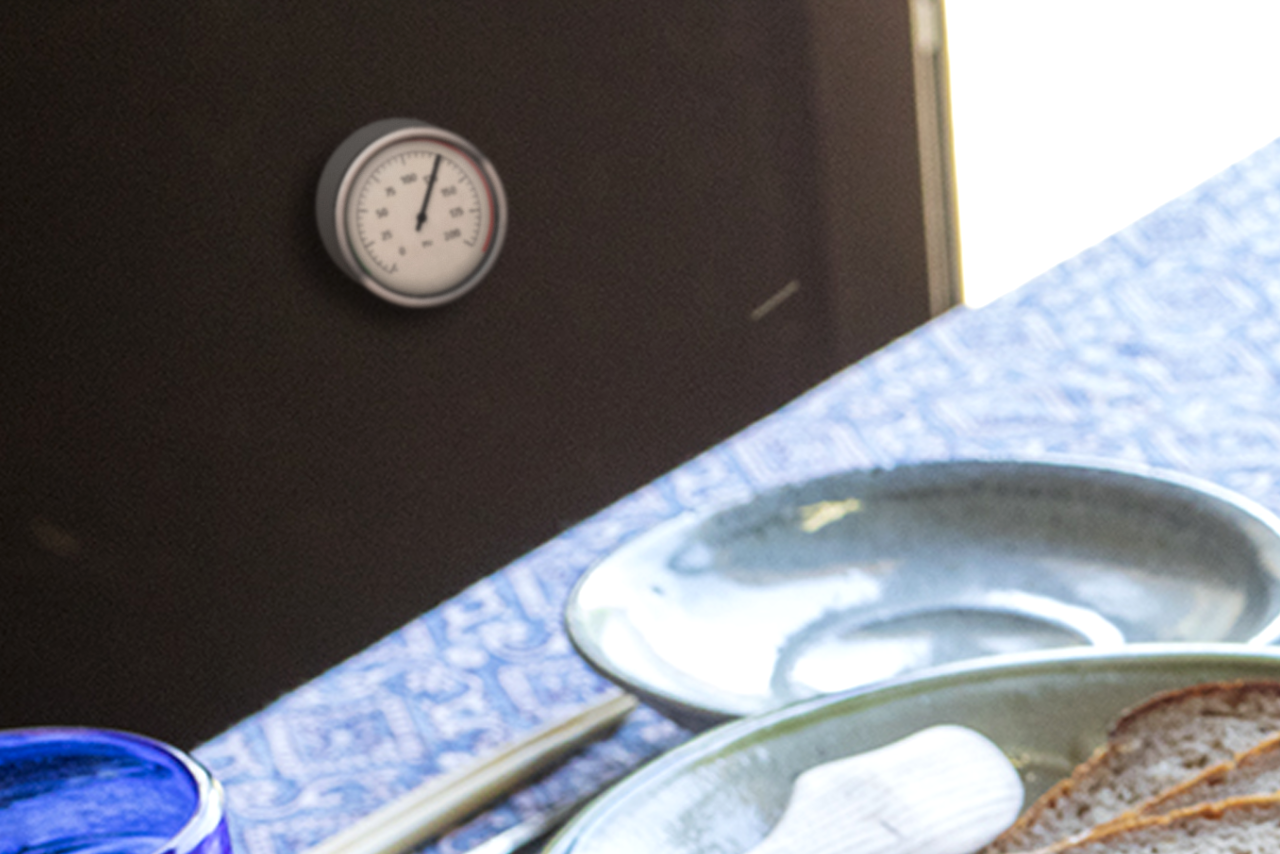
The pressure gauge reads 125 psi
